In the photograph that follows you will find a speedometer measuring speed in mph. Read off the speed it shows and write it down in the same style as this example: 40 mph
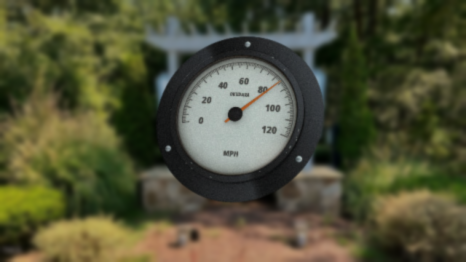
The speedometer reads 85 mph
